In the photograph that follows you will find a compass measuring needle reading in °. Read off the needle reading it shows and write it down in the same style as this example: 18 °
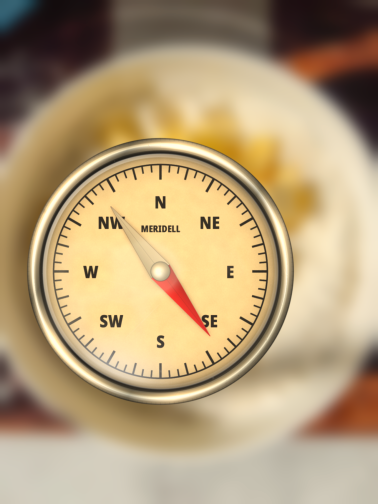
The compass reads 142.5 °
